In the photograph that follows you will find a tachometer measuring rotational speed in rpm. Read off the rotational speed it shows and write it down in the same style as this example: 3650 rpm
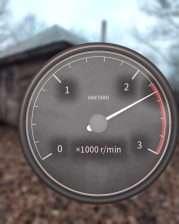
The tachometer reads 2300 rpm
